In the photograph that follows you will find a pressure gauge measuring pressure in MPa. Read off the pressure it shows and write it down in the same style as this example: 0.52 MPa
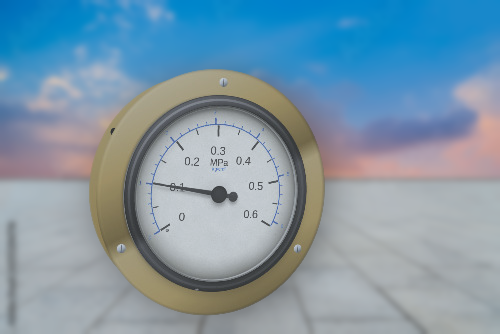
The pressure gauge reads 0.1 MPa
